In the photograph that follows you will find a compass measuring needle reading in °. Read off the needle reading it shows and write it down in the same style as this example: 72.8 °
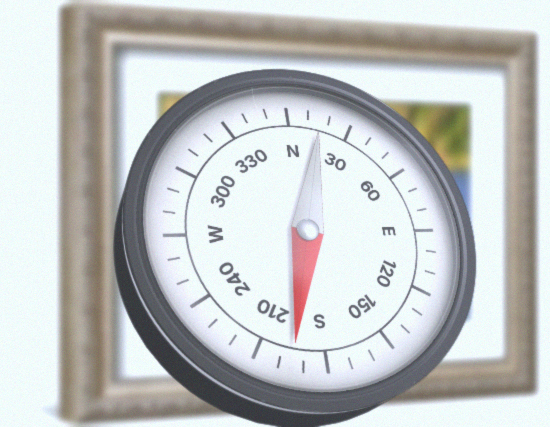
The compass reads 195 °
